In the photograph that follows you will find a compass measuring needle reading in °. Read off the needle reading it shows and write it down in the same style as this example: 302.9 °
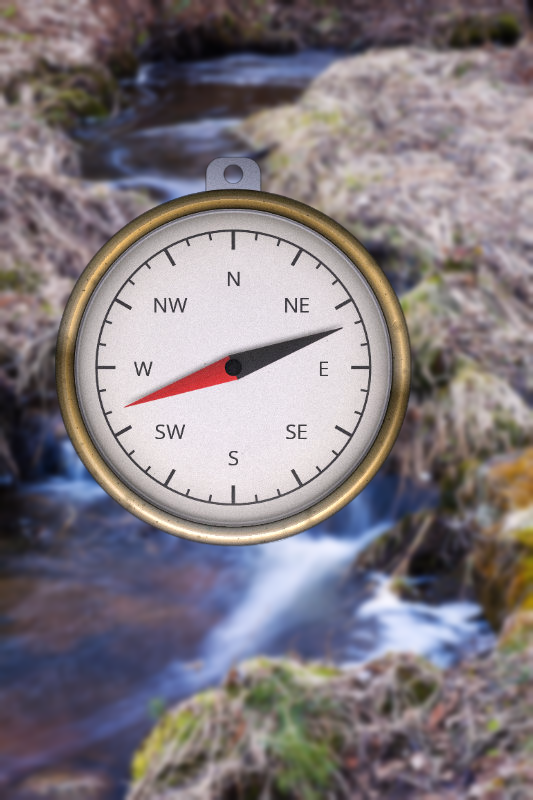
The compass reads 250 °
